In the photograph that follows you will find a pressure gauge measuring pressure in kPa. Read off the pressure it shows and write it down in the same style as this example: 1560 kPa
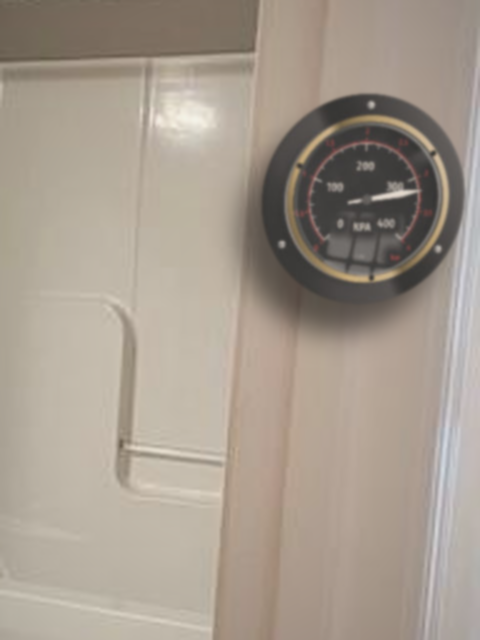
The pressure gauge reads 320 kPa
